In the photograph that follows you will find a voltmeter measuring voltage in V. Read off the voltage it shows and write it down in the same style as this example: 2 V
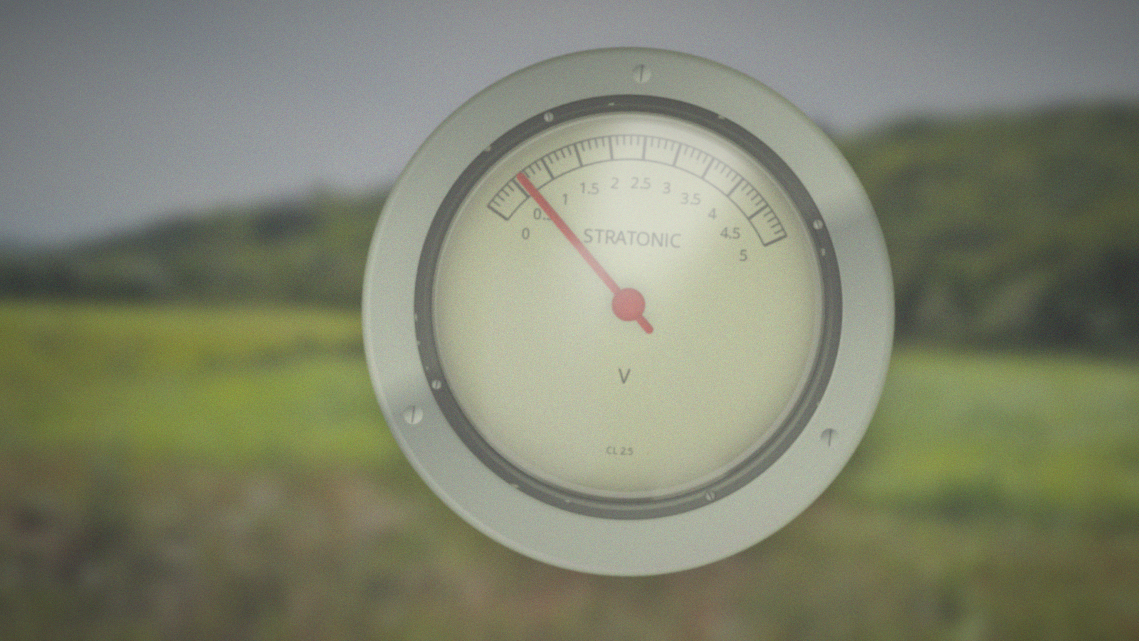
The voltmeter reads 0.6 V
